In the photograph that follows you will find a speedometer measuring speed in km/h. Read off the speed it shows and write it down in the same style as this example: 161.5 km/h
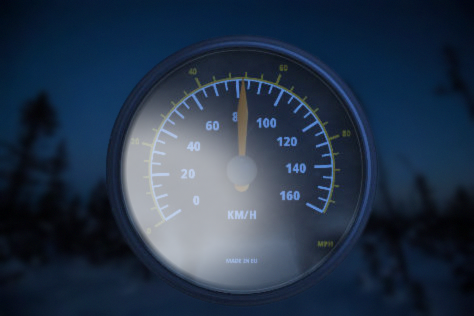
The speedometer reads 82.5 km/h
